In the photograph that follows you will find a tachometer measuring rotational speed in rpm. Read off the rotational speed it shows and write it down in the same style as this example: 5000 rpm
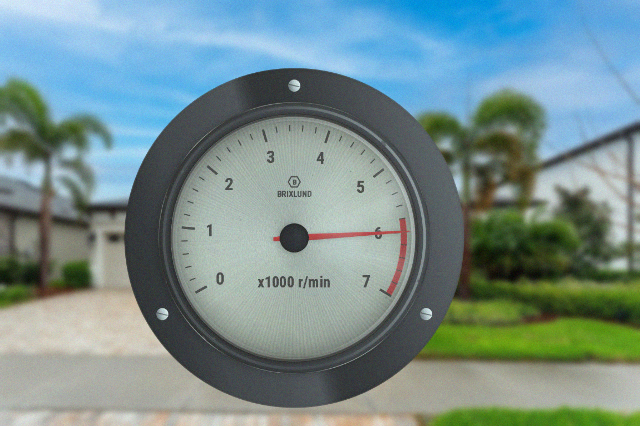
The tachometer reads 6000 rpm
